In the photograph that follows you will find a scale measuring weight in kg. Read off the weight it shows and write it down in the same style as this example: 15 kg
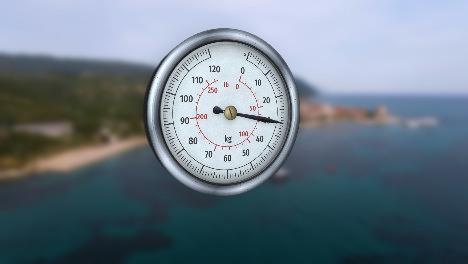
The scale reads 30 kg
